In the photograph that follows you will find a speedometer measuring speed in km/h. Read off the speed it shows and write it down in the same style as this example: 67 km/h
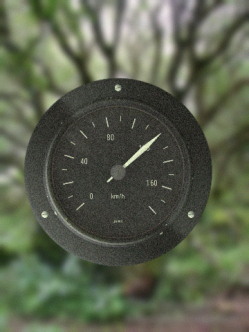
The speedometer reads 120 km/h
